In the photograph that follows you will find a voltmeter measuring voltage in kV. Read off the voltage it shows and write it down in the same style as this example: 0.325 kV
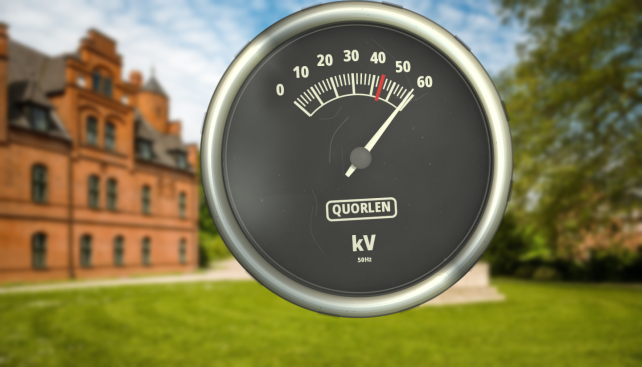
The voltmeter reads 58 kV
